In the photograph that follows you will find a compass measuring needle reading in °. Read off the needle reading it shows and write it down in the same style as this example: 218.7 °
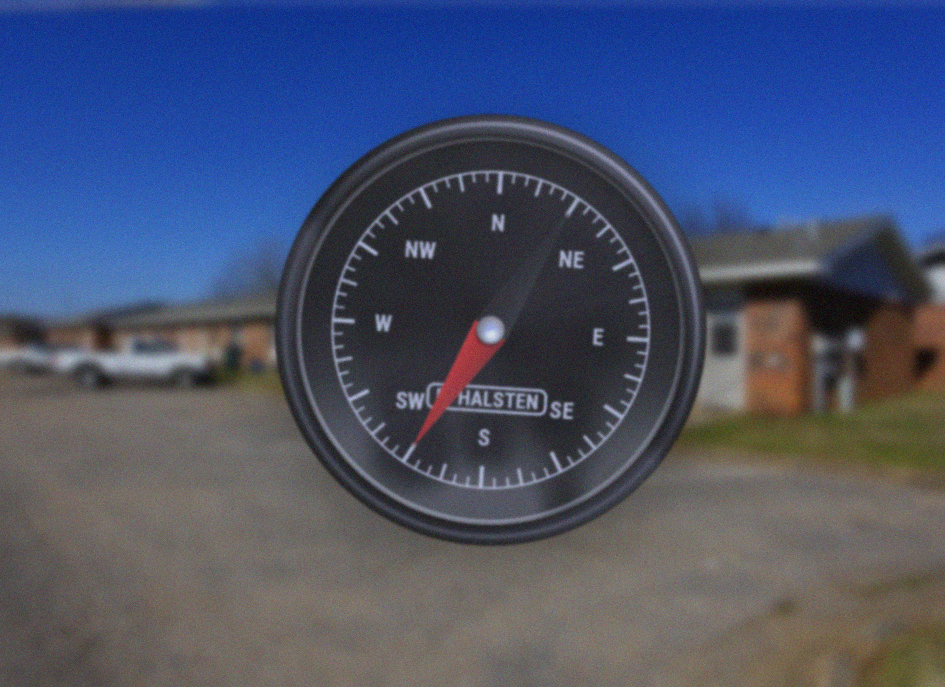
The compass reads 210 °
